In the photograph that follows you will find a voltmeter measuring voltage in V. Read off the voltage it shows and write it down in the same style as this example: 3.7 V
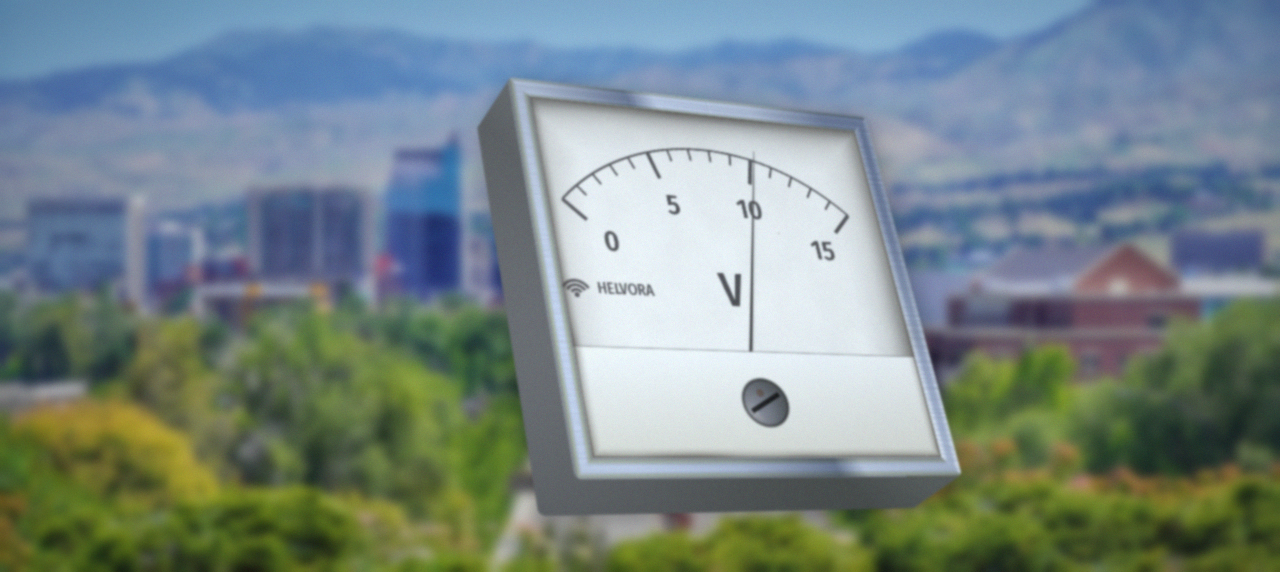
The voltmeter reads 10 V
